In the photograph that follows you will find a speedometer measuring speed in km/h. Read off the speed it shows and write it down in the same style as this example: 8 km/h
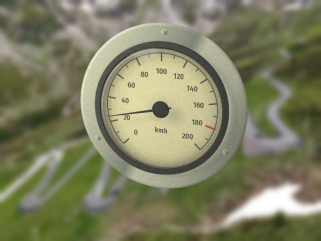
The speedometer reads 25 km/h
